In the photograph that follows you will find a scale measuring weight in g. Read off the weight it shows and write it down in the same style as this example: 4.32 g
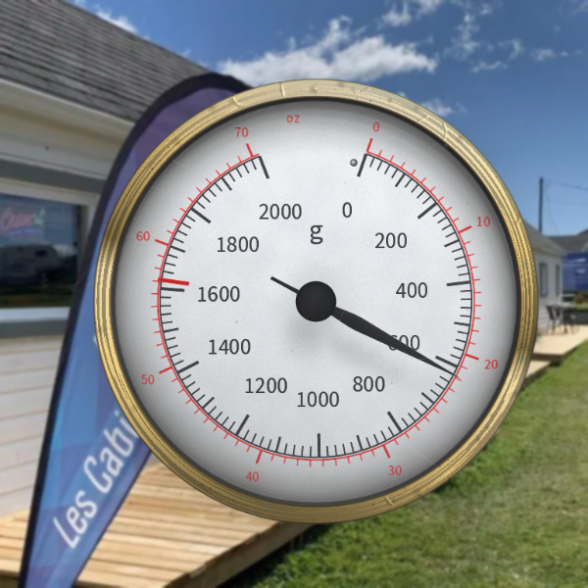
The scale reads 620 g
